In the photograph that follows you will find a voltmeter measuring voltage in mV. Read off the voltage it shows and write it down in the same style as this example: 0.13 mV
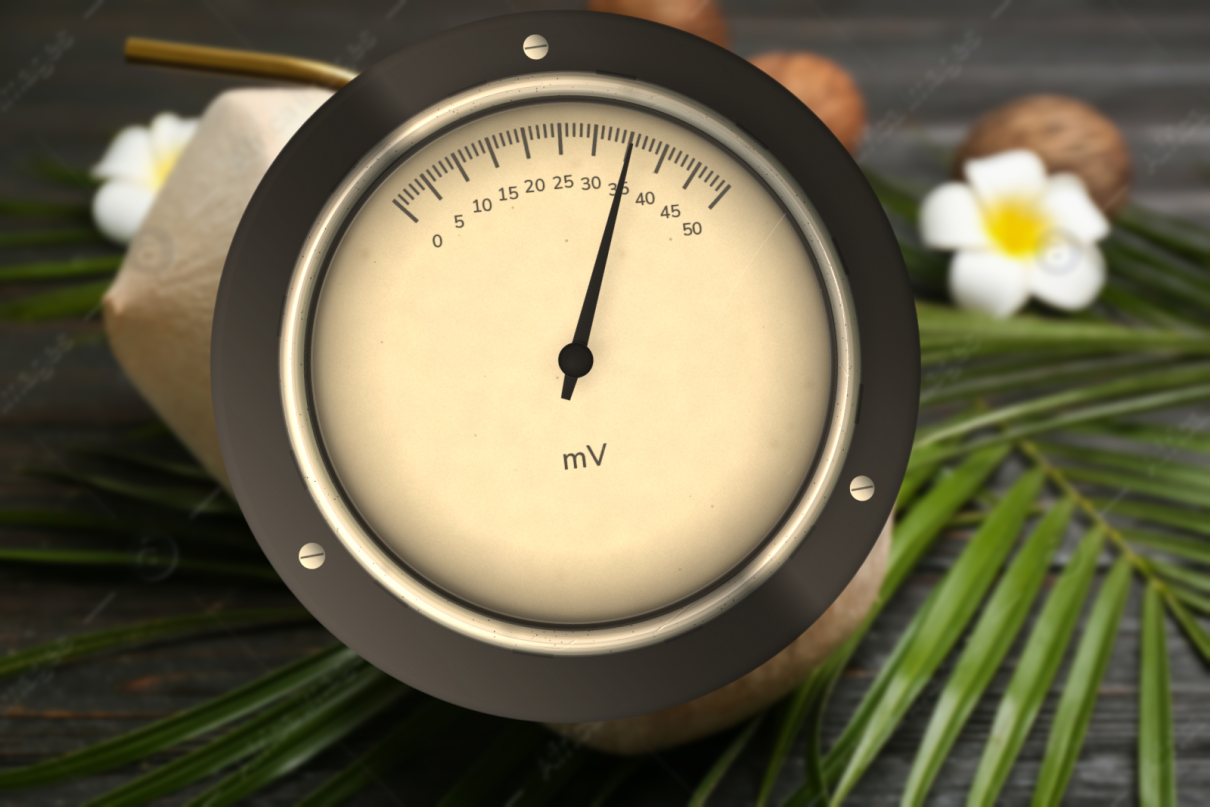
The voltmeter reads 35 mV
